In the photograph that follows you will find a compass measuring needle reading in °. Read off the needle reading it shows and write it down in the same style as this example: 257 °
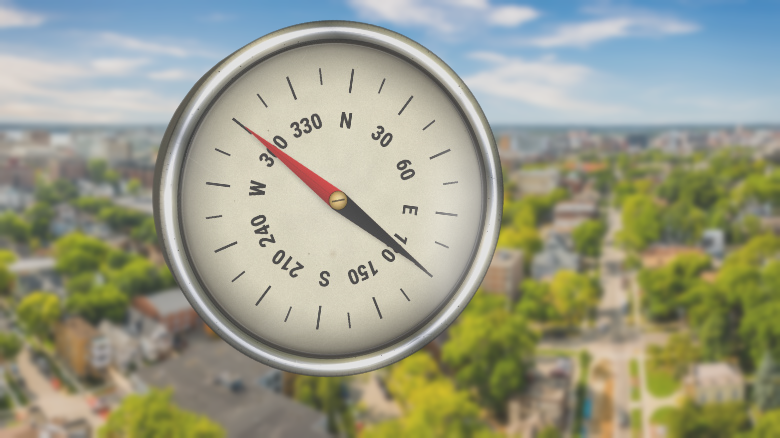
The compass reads 300 °
